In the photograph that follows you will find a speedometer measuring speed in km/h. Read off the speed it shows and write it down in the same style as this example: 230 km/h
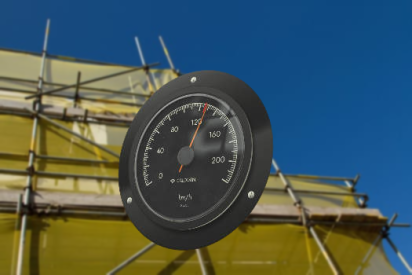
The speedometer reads 130 km/h
